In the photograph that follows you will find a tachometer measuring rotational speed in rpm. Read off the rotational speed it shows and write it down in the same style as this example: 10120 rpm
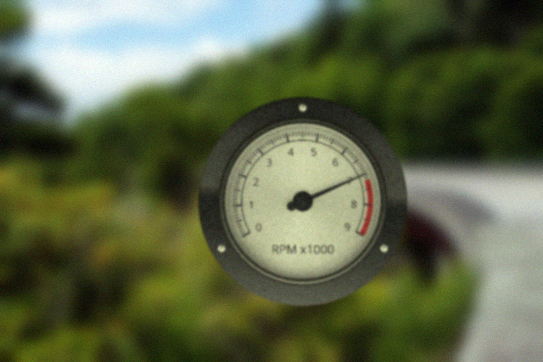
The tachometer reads 7000 rpm
